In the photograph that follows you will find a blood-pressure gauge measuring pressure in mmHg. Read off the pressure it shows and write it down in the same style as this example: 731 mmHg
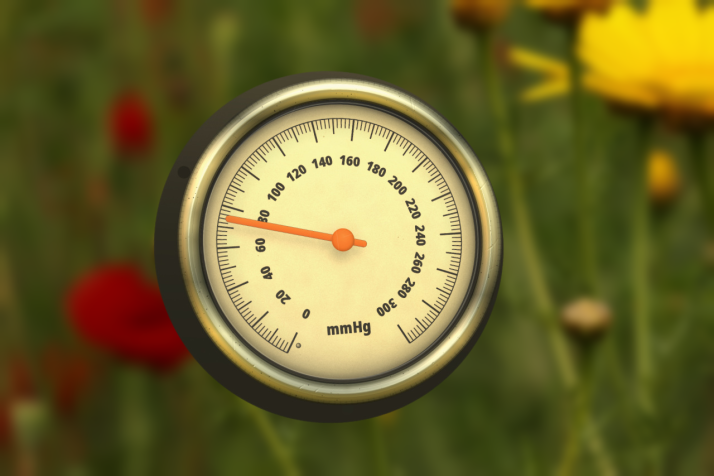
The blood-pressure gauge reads 74 mmHg
